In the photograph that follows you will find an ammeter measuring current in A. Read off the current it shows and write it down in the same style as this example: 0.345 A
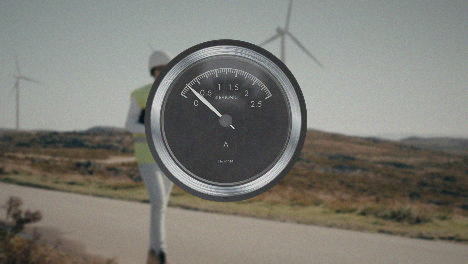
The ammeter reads 0.25 A
